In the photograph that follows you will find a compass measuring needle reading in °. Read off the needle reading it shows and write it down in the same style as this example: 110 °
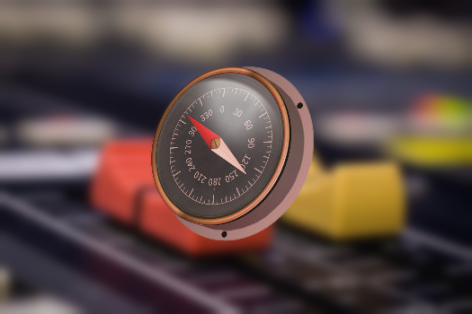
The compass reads 310 °
